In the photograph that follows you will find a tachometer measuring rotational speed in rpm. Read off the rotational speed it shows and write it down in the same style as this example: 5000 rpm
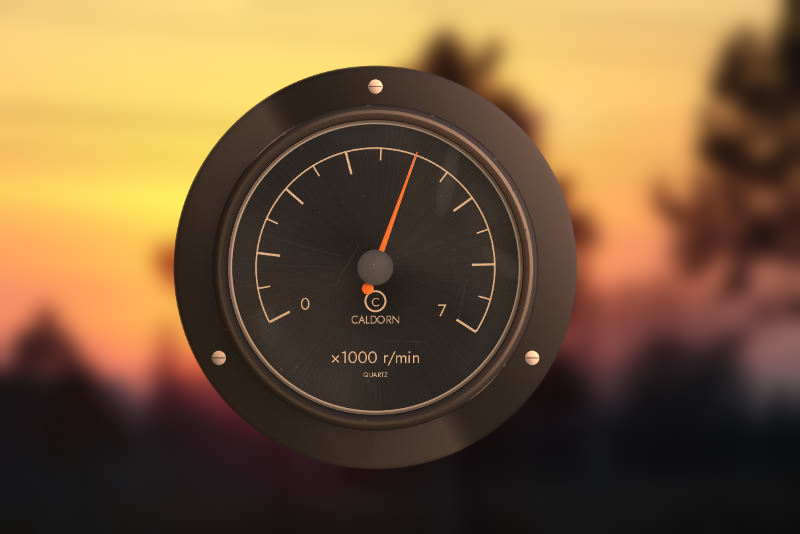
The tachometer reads 4000 rpm
